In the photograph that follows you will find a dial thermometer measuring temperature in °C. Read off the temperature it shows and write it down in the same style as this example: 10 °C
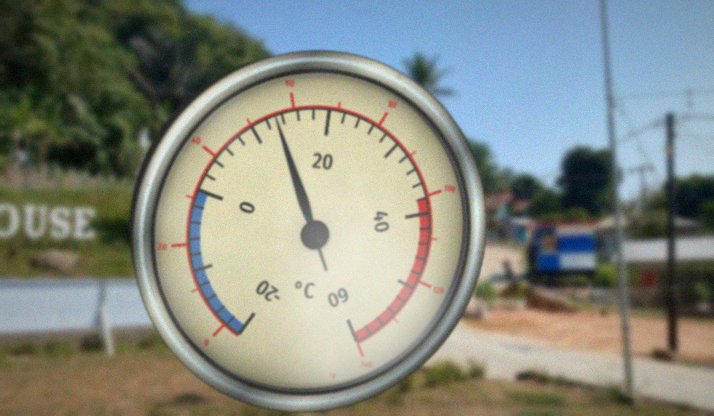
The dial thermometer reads 13 °C
